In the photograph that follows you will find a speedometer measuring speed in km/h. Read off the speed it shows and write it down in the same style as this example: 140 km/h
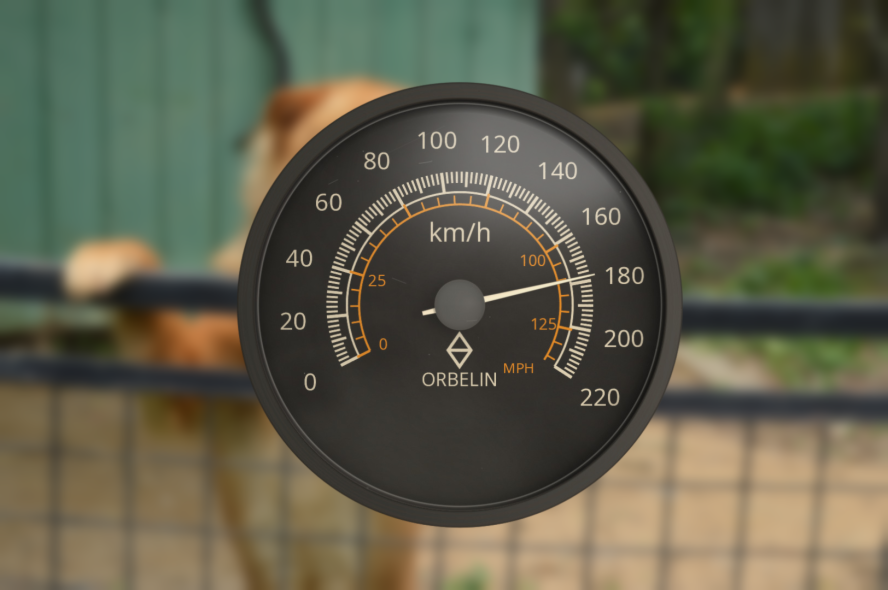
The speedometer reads 178 km/h
